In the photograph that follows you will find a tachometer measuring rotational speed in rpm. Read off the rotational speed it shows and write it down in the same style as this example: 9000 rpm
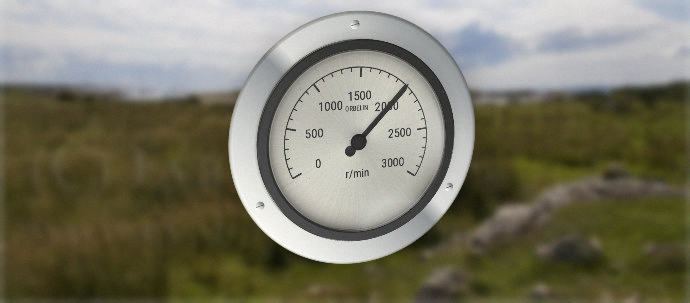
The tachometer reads 2000 rpm
